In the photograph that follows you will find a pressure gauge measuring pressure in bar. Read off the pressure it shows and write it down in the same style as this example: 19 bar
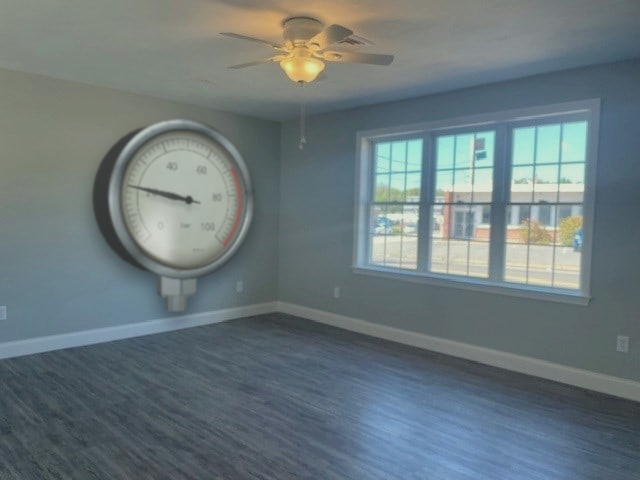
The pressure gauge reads 20 bar
